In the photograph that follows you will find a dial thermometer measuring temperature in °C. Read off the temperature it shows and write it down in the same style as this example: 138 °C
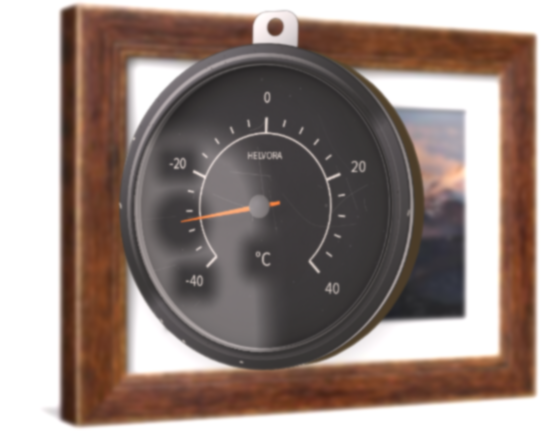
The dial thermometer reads -30 °C
